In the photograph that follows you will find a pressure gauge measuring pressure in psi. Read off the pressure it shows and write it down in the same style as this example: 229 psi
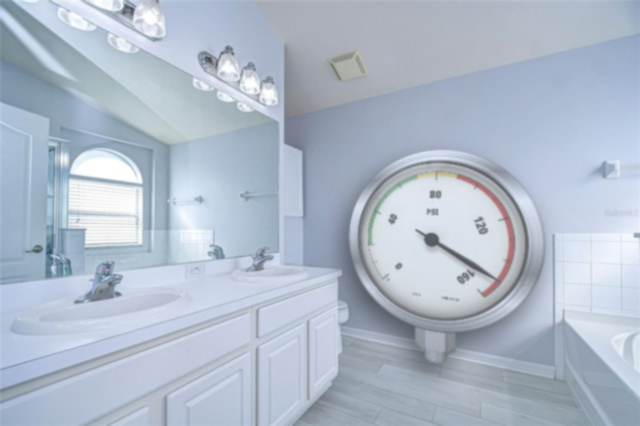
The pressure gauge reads 150 psi
